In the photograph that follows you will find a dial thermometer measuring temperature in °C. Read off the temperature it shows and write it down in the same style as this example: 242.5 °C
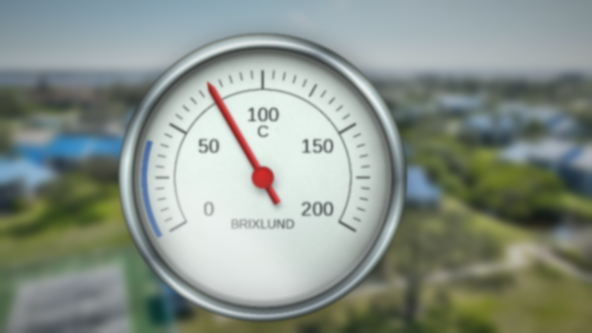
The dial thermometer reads 75 °C
